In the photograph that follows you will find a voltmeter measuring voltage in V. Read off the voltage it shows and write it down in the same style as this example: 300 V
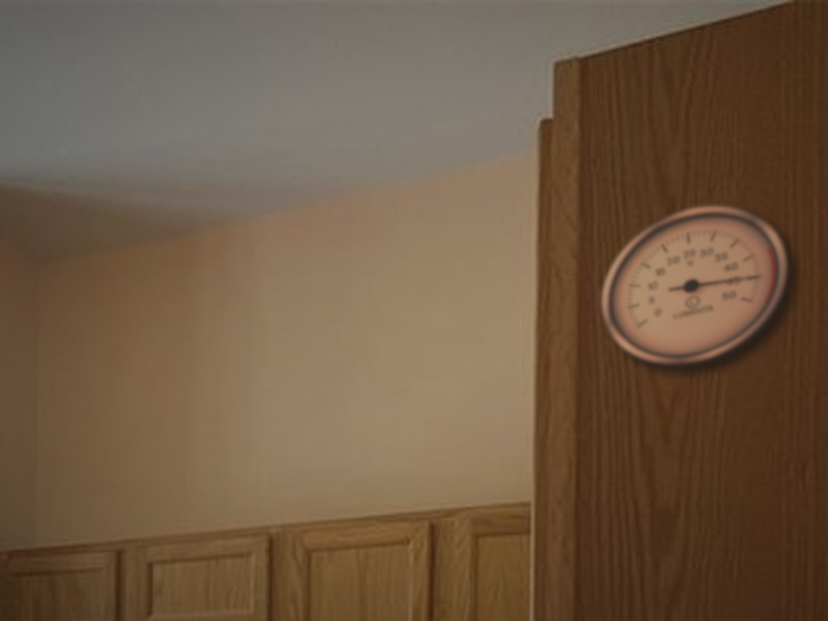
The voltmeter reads 45 V
